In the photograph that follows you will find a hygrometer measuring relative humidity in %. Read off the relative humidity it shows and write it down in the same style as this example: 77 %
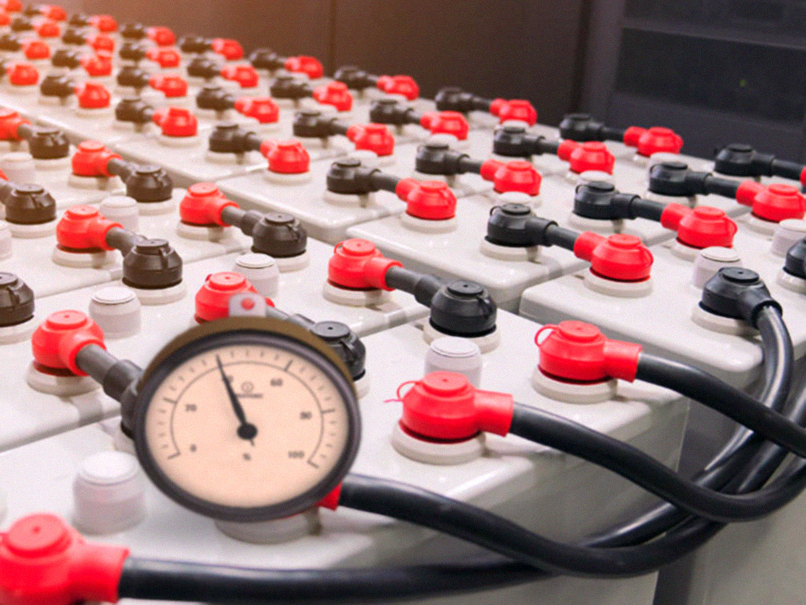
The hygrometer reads 40 %
